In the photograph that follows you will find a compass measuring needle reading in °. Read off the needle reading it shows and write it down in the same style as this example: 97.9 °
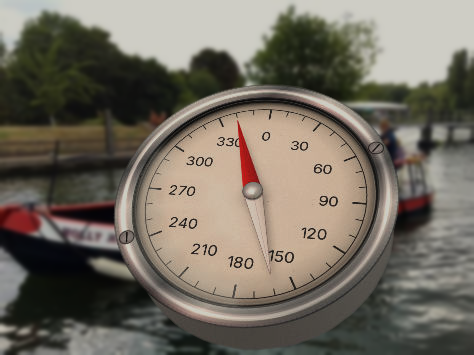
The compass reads 340 °
